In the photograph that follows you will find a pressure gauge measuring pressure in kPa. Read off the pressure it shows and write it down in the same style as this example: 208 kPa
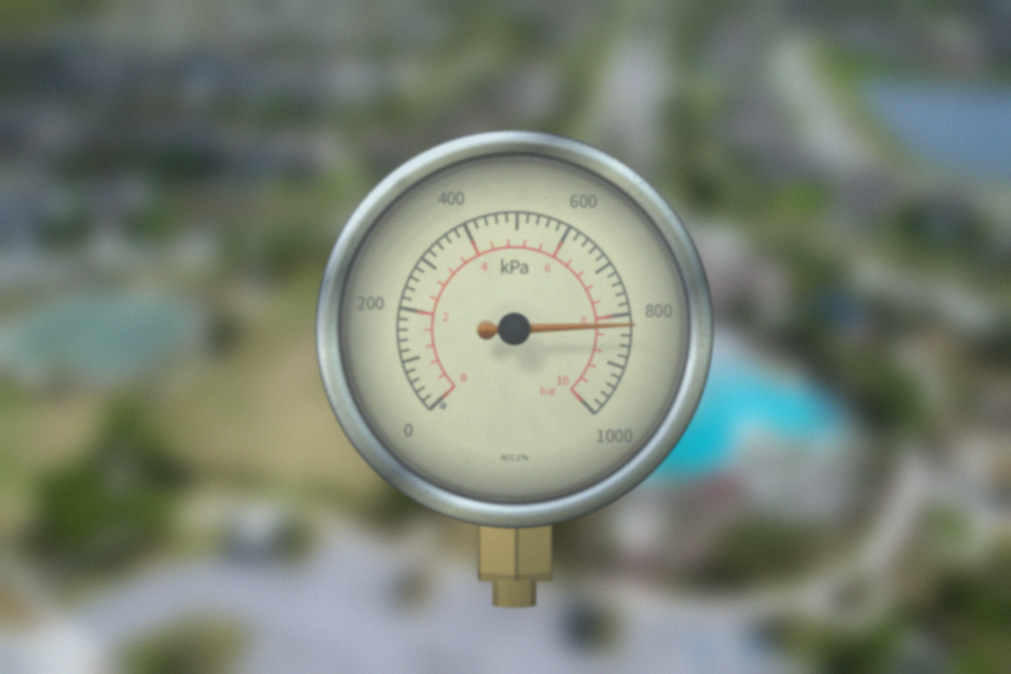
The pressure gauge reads 820 kPa
